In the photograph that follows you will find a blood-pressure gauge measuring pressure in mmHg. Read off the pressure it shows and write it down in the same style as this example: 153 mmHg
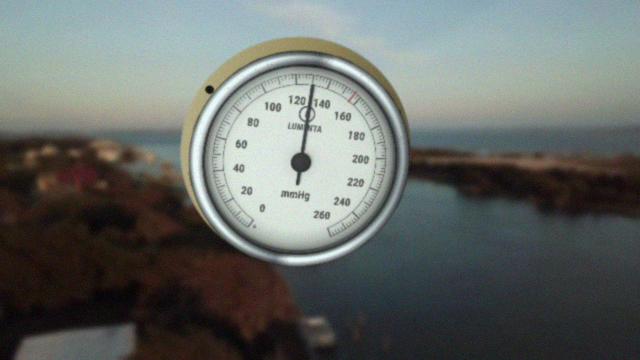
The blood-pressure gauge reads 130 mmHg
